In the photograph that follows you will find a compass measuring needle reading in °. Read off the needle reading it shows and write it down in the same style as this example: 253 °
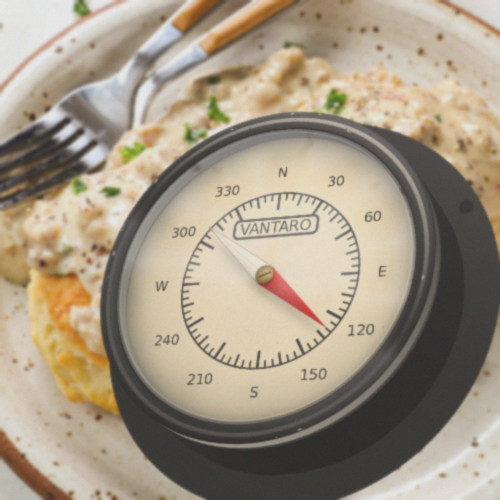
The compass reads 130 °
